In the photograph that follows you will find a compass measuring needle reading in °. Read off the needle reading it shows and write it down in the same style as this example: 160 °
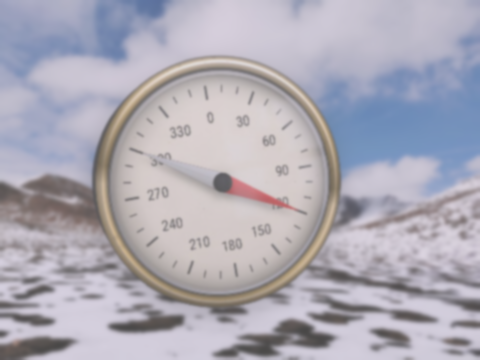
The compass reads 120 °
